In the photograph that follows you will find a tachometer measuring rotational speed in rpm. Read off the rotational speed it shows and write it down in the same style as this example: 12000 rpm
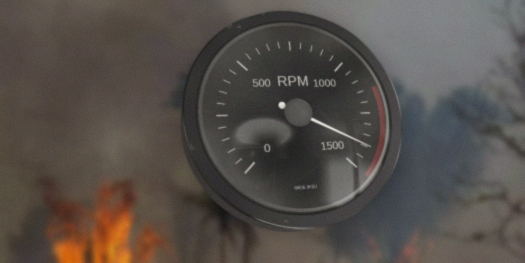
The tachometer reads 1400 rpm
